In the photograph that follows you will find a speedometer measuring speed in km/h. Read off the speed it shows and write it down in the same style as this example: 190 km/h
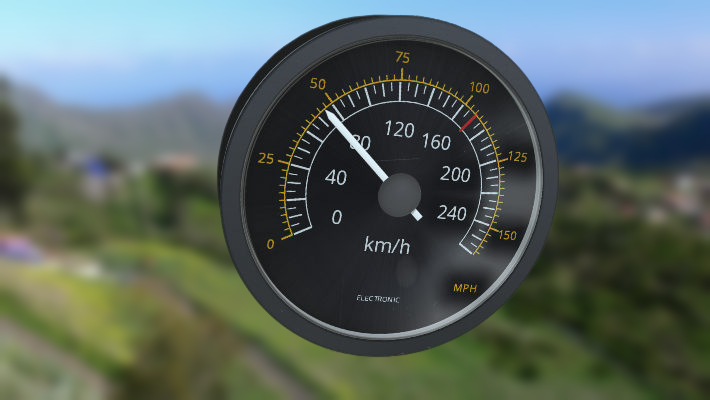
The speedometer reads 75 km/h
